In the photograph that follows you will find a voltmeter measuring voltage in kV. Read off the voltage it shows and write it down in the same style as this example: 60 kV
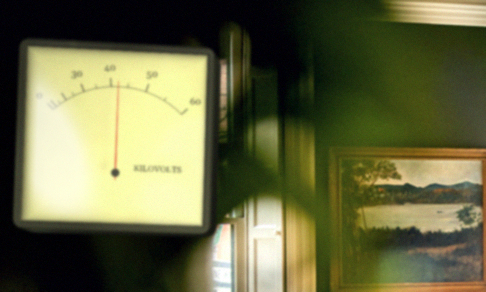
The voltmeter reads 42.5 kV
